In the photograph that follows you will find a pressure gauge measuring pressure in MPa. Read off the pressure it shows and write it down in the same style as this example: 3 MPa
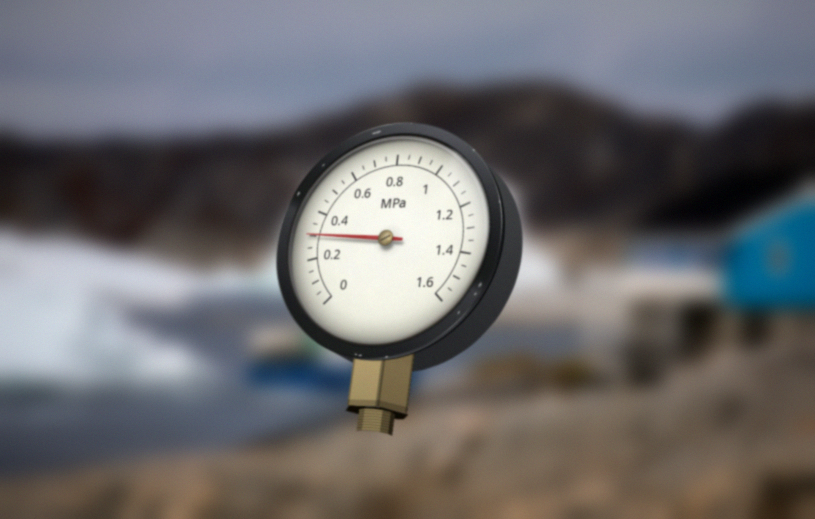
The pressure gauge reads 0.3 MPa
